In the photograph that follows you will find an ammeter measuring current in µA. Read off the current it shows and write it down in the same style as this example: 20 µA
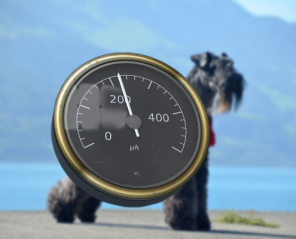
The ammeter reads 220 µA
